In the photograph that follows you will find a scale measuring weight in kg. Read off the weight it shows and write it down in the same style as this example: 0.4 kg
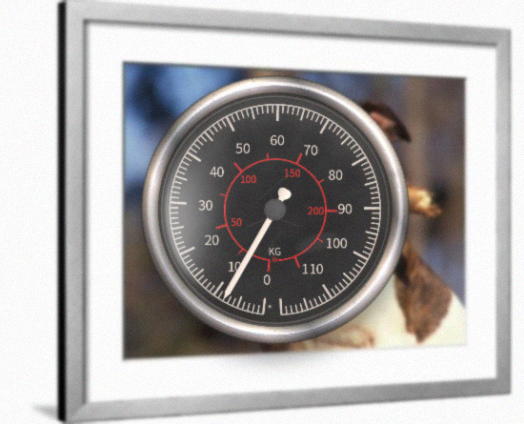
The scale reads 8 kg
